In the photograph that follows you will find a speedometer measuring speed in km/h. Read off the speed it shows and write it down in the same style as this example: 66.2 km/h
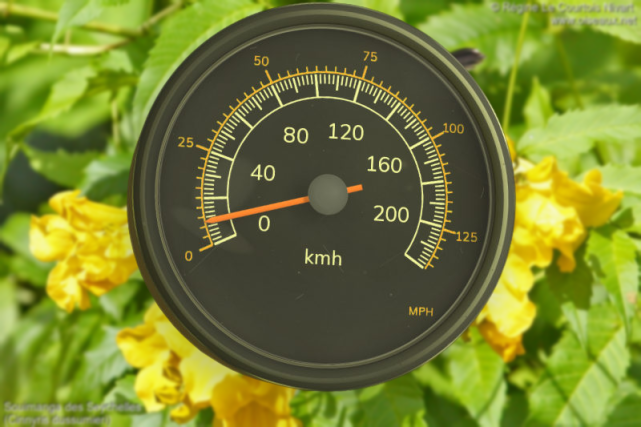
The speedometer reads 10 km/h
